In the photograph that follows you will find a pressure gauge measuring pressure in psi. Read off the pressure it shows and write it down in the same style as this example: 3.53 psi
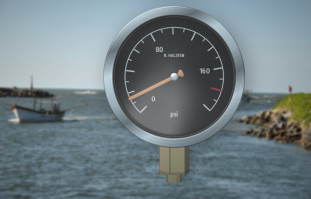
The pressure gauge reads 15 psi
